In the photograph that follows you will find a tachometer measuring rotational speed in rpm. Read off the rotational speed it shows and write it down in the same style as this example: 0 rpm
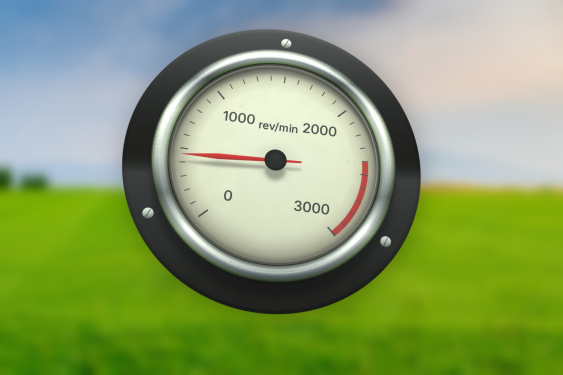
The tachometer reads 450 rpm
